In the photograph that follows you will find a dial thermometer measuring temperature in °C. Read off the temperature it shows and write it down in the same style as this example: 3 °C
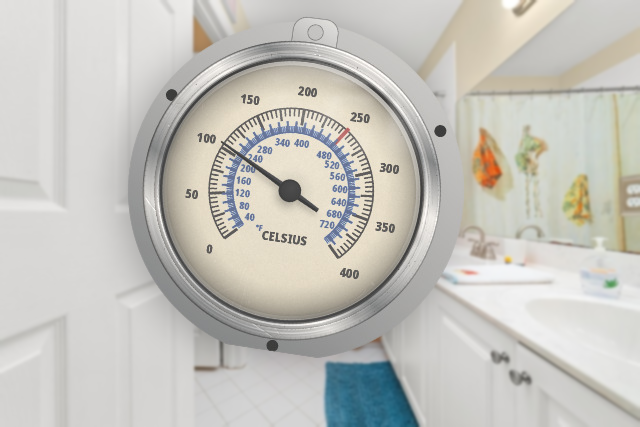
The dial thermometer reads 105 °C
